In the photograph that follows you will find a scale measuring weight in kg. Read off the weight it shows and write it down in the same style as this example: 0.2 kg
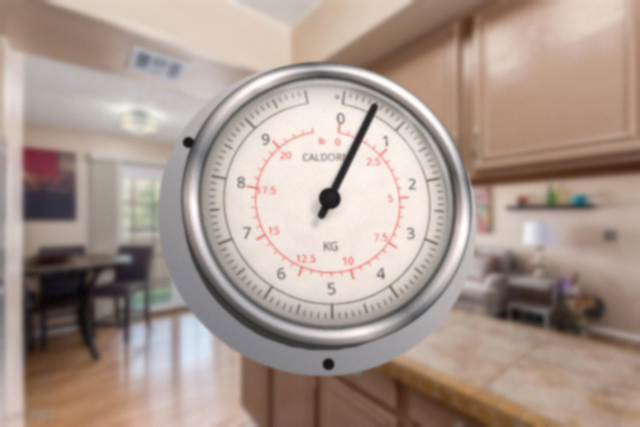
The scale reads 0.5 kg
